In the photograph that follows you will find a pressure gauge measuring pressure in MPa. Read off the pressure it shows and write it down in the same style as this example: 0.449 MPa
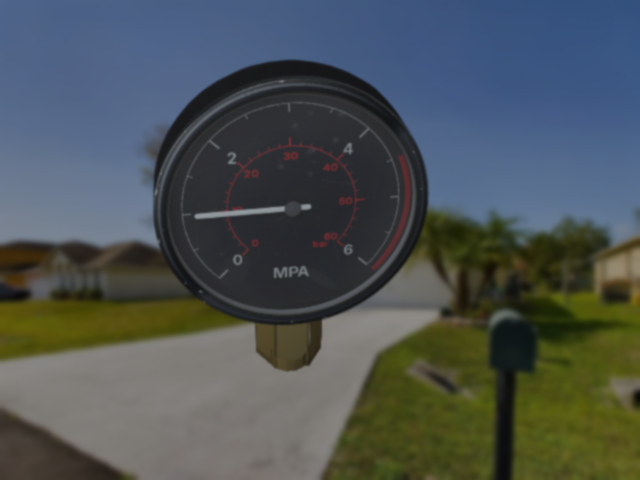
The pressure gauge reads 1 MPa
